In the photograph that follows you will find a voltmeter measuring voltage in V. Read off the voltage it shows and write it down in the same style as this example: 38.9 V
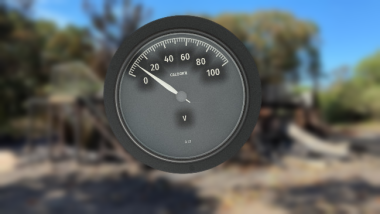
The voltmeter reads 10 V
